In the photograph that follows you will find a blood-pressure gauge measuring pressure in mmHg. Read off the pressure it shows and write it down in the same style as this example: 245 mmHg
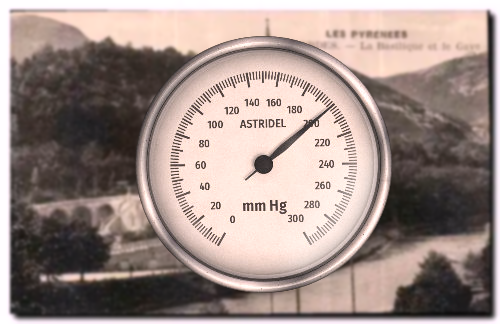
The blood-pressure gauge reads 200 mmHg
